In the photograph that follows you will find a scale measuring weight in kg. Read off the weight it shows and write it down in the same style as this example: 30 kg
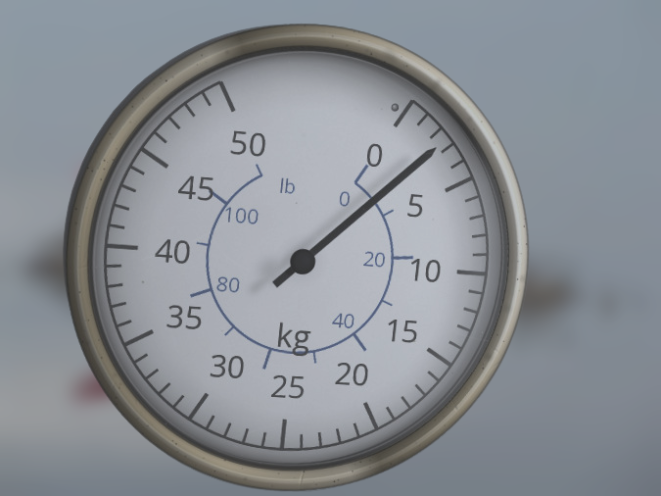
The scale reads 2.5 kg
